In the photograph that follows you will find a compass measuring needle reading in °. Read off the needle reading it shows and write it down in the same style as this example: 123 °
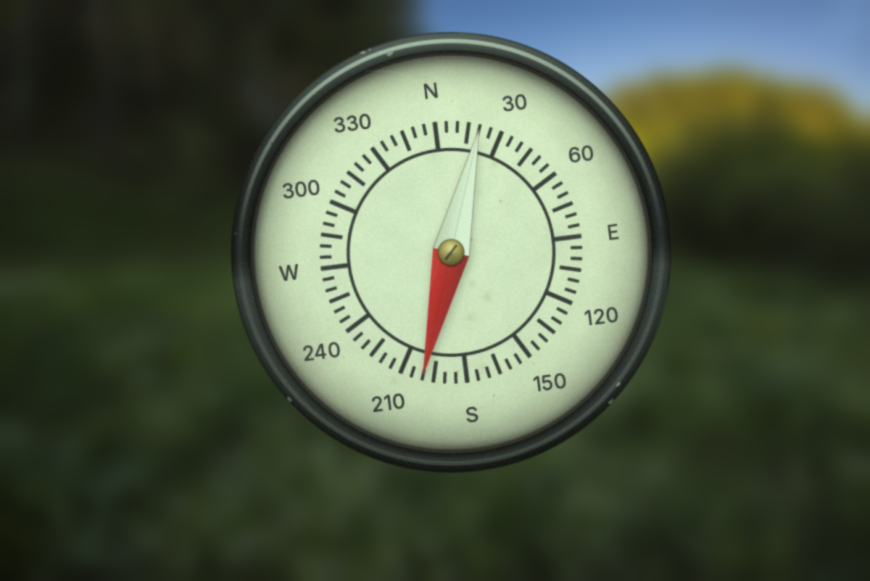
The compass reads 200 °
